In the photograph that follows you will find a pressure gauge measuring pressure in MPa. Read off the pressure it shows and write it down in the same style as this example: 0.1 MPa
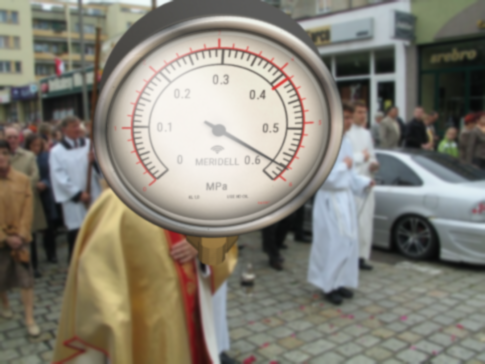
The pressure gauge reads 0.57 MPa
